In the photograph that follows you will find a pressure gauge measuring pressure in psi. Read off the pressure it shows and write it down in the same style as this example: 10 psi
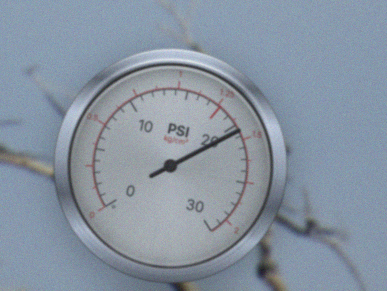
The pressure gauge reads 20.5 psi
